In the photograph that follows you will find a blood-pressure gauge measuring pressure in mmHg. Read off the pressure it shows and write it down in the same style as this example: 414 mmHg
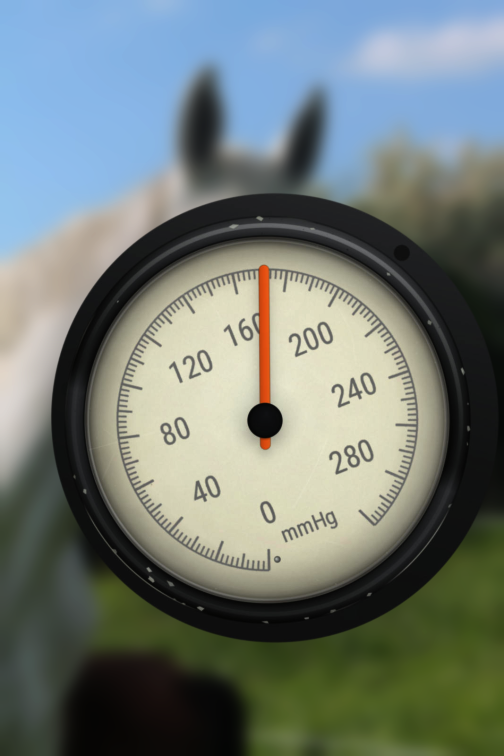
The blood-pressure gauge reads 172 mmHg
